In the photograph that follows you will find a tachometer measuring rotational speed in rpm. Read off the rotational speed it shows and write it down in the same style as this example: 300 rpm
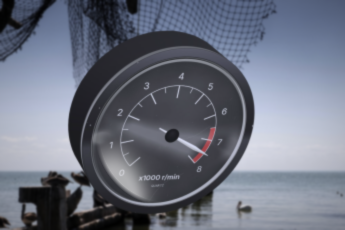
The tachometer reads 7500 rpm
